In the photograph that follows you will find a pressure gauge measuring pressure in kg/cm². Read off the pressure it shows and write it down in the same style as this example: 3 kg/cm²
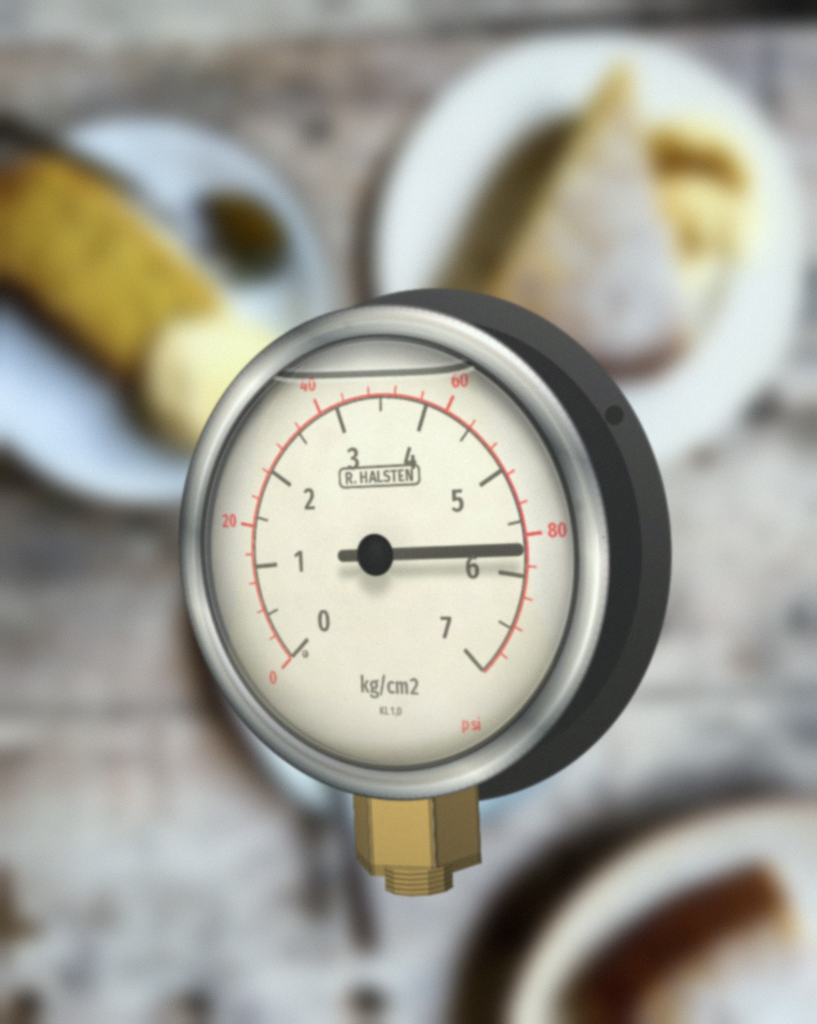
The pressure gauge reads 5.75 kg/cm²
